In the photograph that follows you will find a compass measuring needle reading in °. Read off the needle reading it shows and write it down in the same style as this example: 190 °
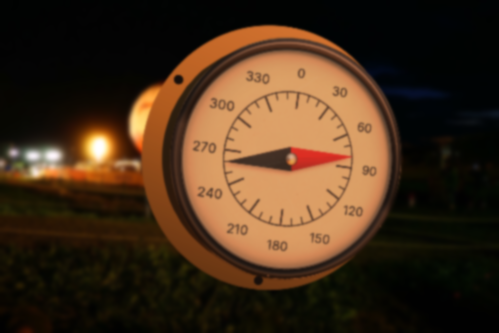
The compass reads 80 °
